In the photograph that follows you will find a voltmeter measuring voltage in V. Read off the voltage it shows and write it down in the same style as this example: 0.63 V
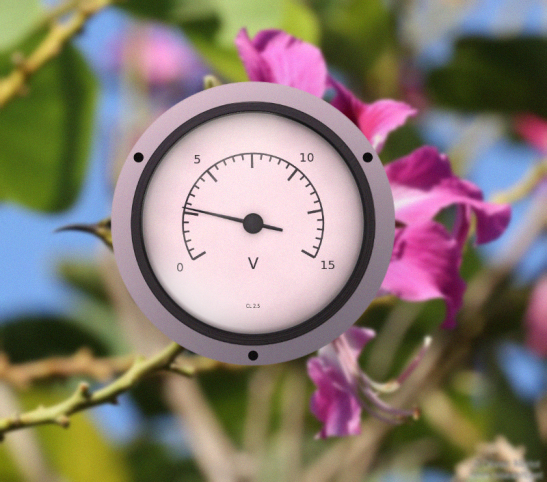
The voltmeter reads 2.75 V
